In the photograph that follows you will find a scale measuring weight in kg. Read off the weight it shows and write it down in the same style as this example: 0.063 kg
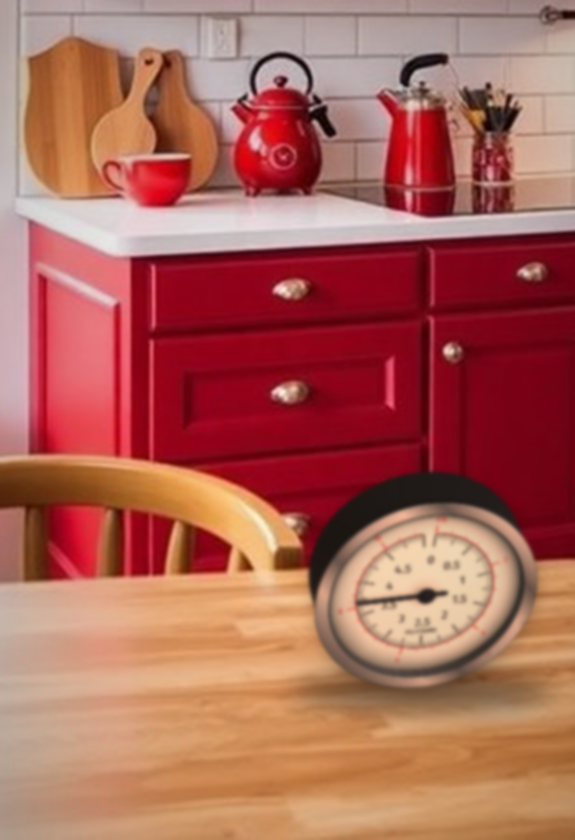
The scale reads 3.75 kg
